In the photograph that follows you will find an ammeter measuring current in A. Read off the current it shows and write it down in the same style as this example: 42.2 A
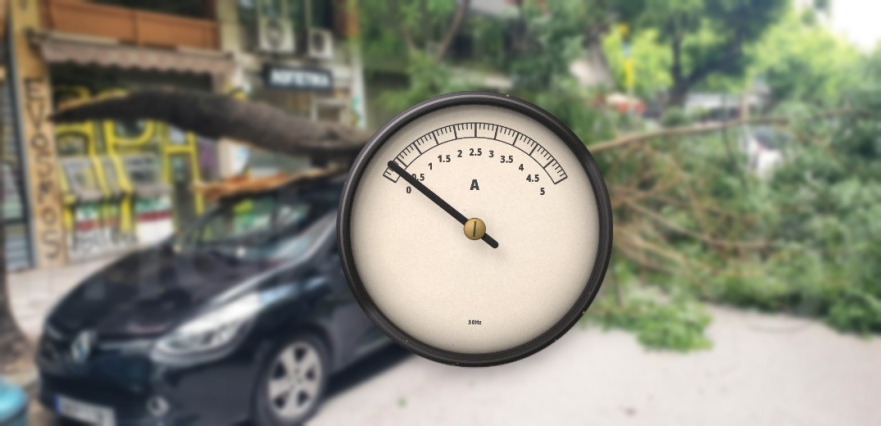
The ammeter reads 0.3 A
